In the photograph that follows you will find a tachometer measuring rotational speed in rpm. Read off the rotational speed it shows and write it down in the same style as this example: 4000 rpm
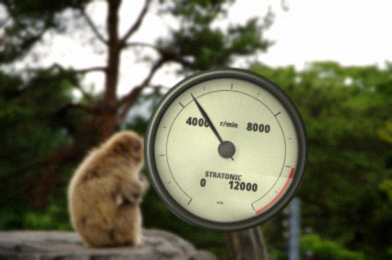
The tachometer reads 4500 rpm
